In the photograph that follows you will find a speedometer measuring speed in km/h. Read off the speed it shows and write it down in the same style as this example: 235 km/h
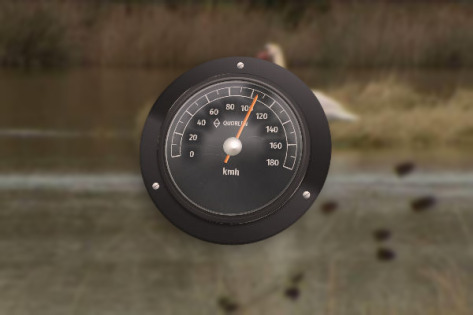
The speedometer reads 105 km/h
